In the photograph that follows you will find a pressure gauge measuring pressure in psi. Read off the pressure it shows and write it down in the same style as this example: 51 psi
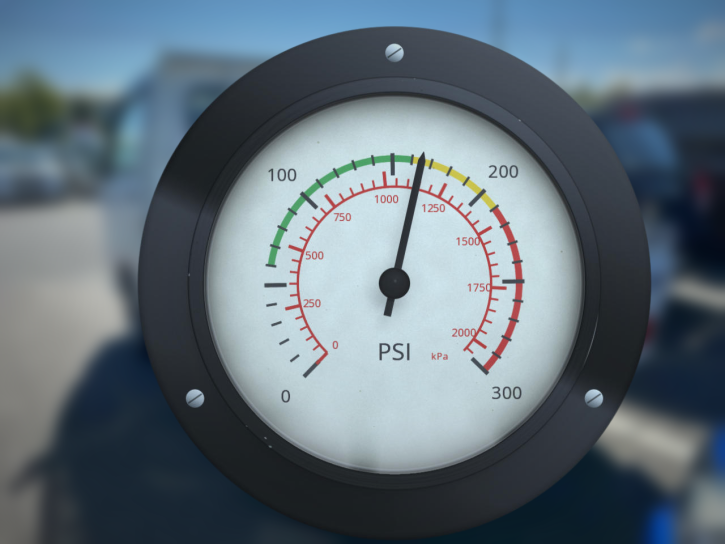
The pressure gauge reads 165 psi
